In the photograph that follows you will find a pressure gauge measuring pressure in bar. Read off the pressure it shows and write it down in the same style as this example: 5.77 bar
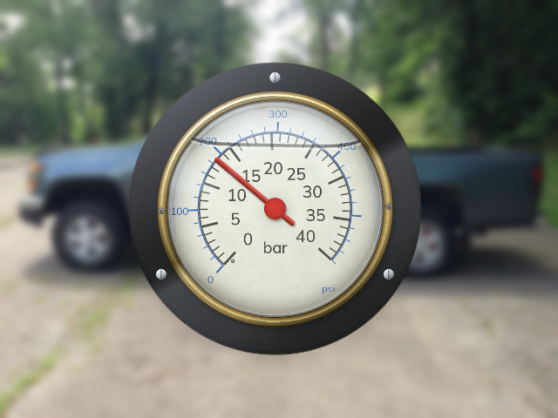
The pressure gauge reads 13 bar
